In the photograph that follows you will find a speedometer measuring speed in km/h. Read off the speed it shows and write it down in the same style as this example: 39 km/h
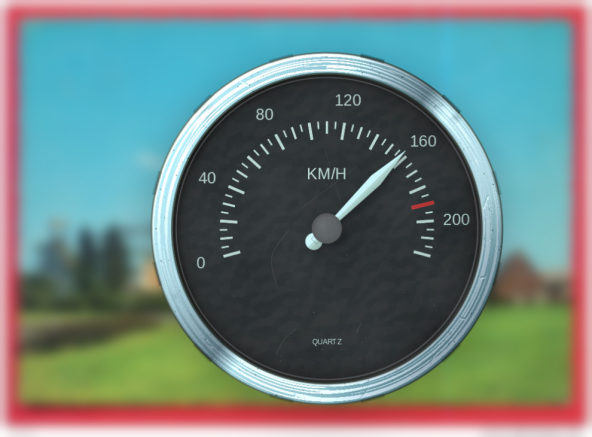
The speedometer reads 157.5 km/h
